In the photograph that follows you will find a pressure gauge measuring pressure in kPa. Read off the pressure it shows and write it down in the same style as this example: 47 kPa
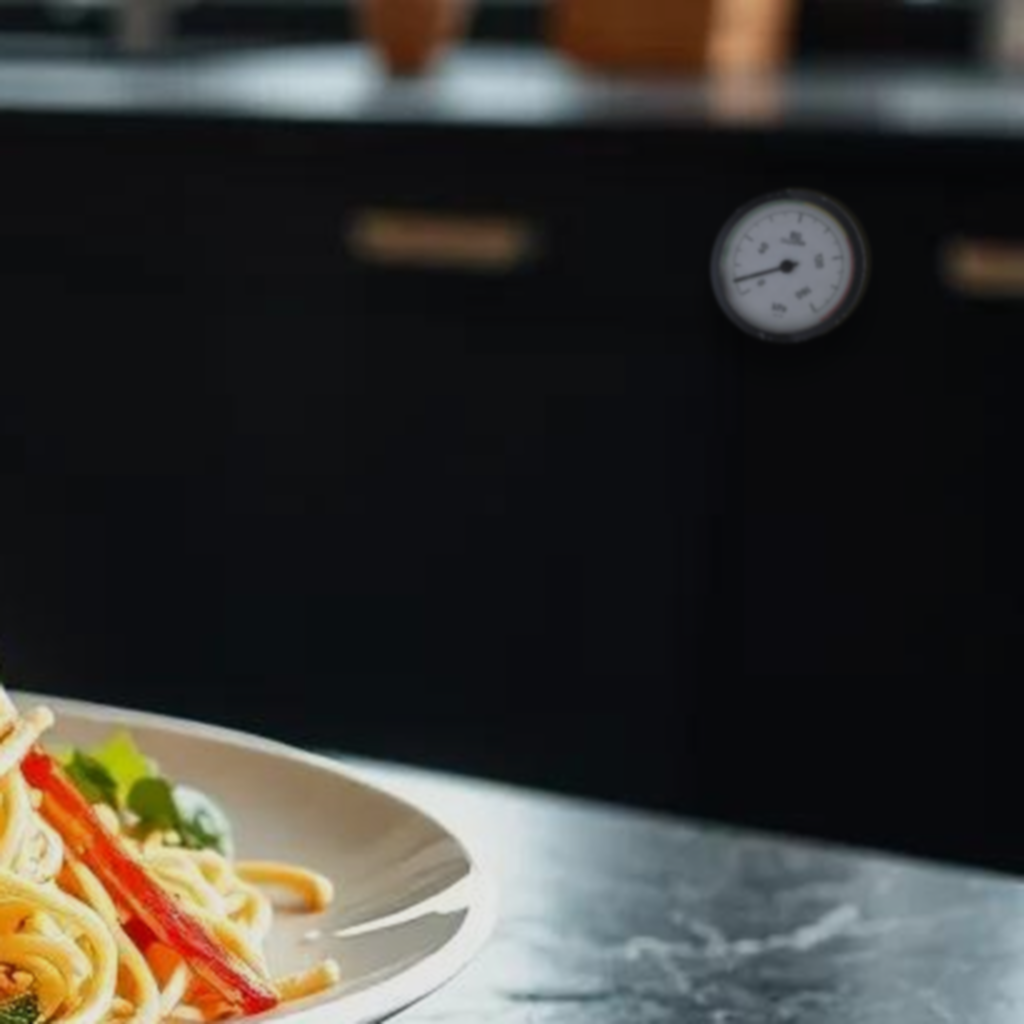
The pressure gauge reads 10 kPa
